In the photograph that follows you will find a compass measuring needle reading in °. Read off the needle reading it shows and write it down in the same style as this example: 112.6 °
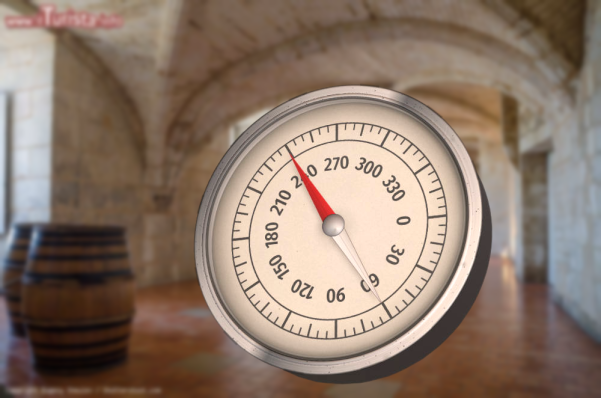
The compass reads 240 °
